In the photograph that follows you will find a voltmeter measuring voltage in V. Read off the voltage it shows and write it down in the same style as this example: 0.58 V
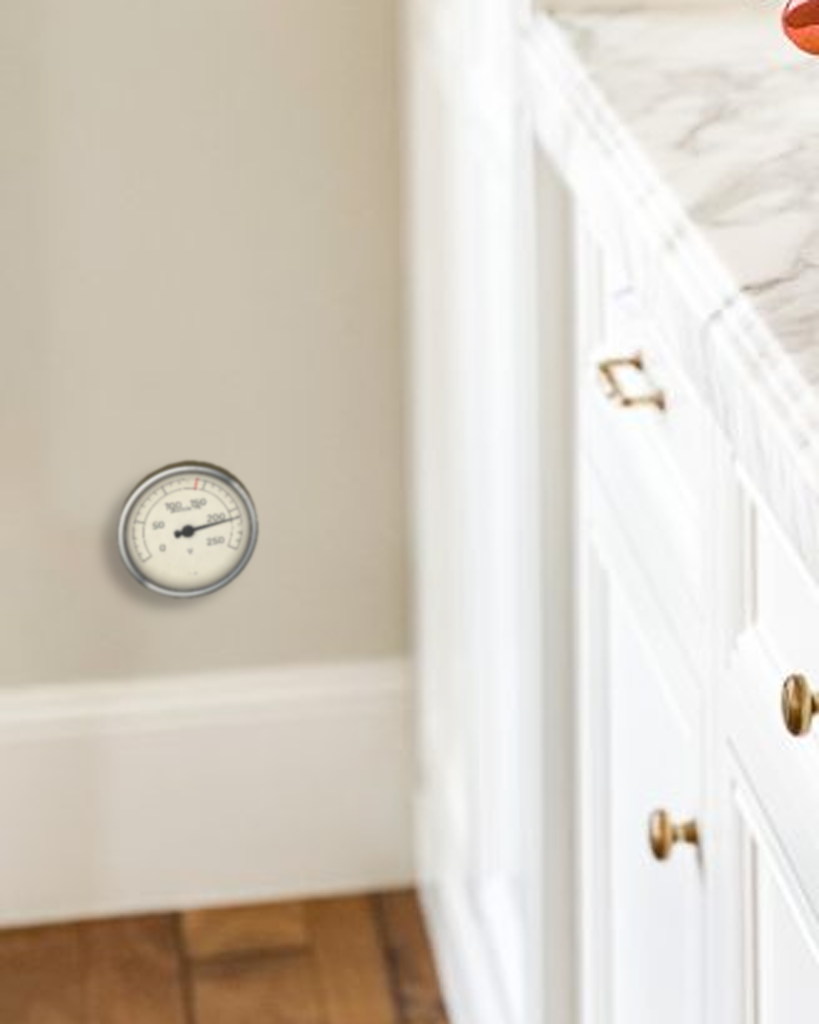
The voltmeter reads 210 V
